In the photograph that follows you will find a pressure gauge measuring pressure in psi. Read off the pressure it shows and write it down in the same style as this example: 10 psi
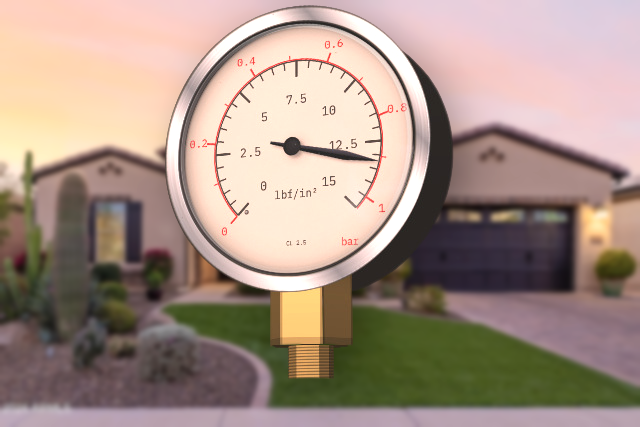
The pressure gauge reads 13.25 psi
